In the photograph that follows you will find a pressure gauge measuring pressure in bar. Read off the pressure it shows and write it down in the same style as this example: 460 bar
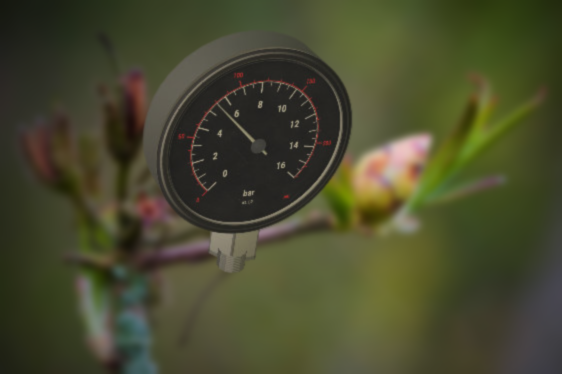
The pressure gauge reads 5.5 bar
